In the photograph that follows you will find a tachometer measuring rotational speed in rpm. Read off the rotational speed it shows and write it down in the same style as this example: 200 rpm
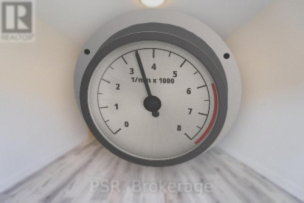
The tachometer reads 3500 rpm
